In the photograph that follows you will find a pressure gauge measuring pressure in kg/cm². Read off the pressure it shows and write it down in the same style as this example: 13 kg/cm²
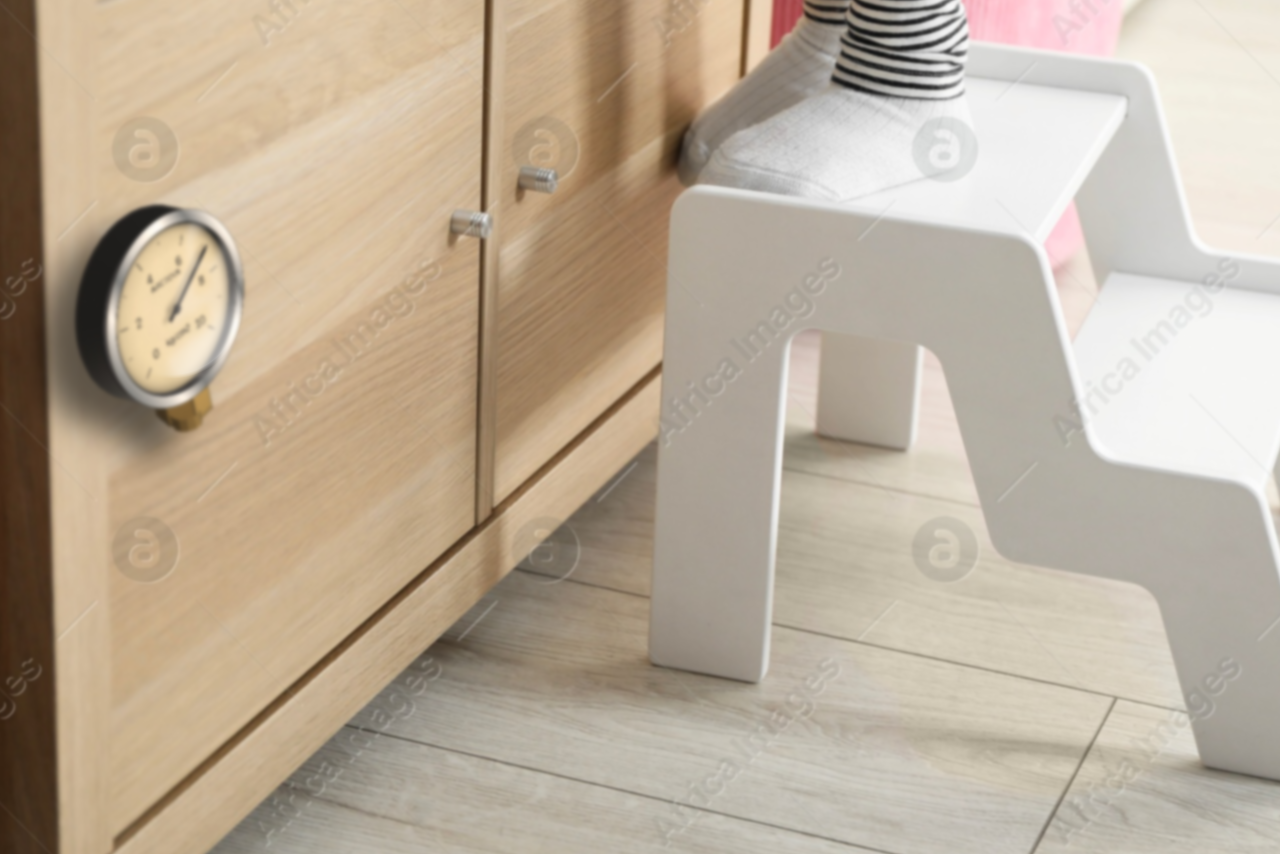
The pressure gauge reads 7 kg/cm²
